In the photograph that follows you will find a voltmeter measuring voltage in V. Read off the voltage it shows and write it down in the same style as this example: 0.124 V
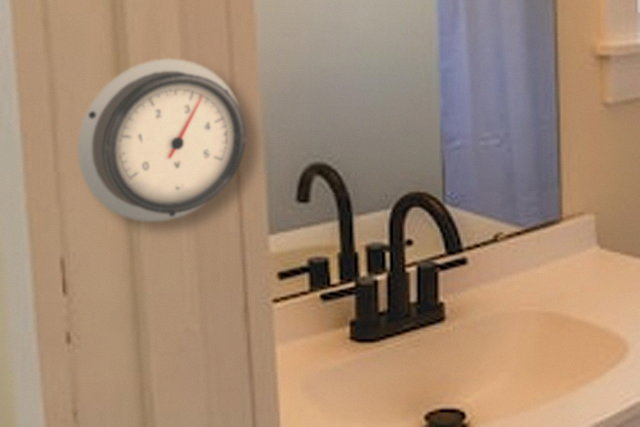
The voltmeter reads 3.2 V
